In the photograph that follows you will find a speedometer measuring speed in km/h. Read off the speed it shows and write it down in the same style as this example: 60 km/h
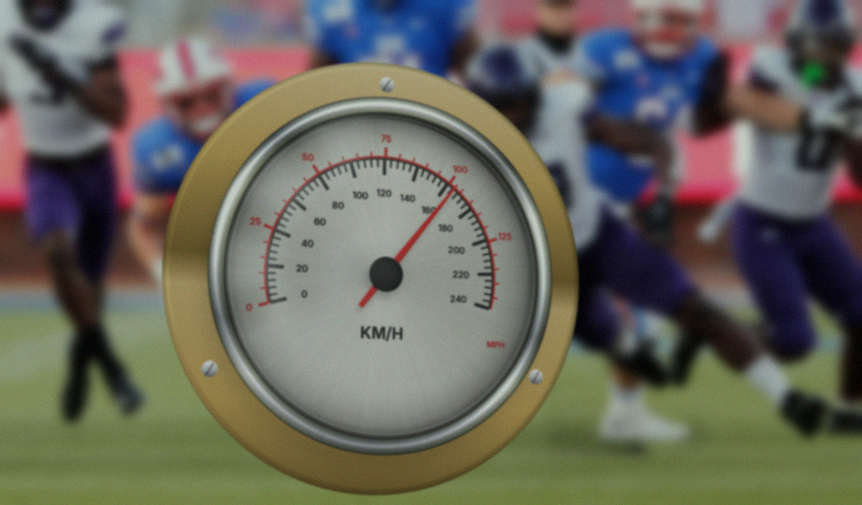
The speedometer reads 164 km/h
